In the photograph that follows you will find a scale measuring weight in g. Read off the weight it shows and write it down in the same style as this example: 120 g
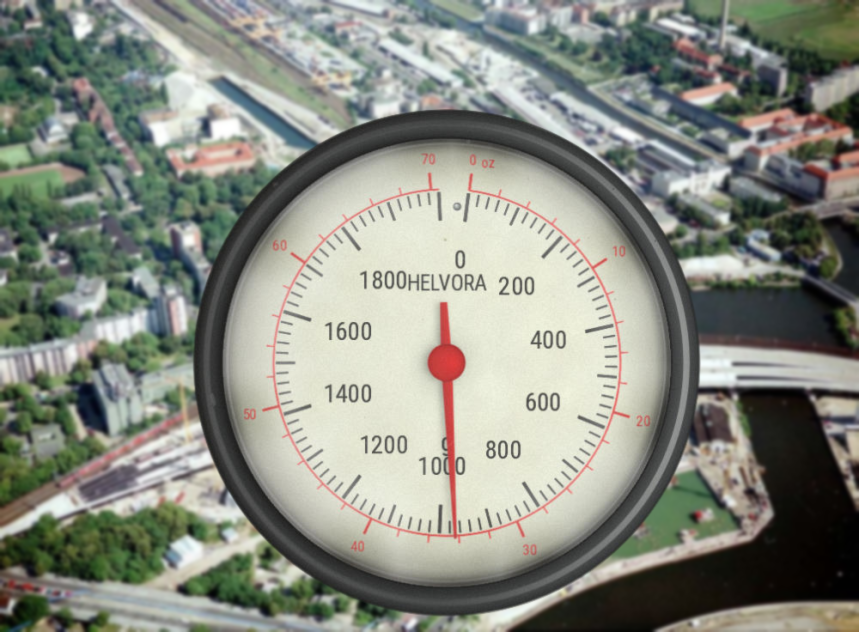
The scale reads 970 g
